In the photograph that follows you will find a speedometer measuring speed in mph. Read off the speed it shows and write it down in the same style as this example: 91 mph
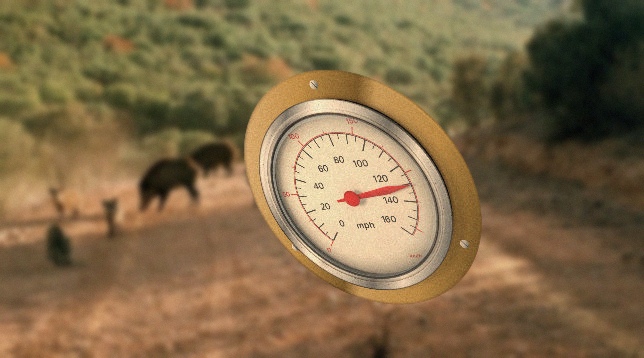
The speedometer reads 130 mph
